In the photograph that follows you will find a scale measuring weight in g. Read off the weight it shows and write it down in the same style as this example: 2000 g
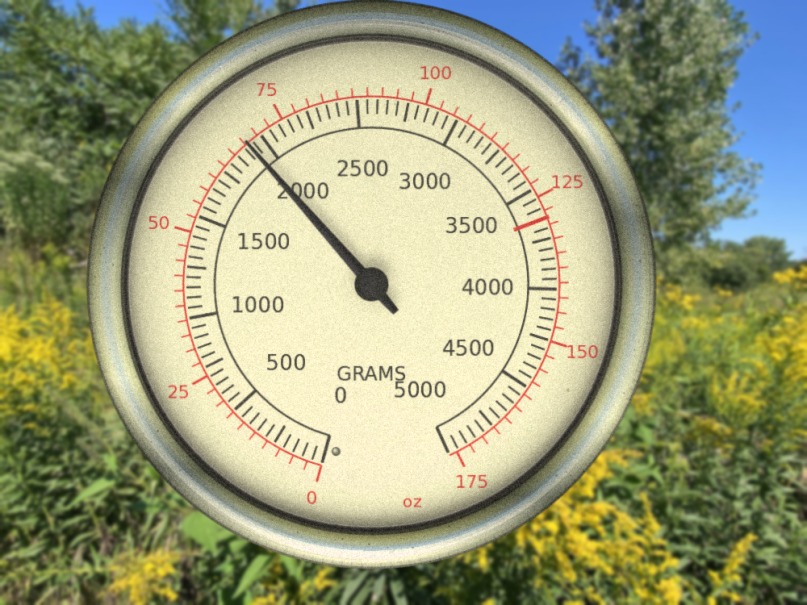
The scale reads 1925 g
